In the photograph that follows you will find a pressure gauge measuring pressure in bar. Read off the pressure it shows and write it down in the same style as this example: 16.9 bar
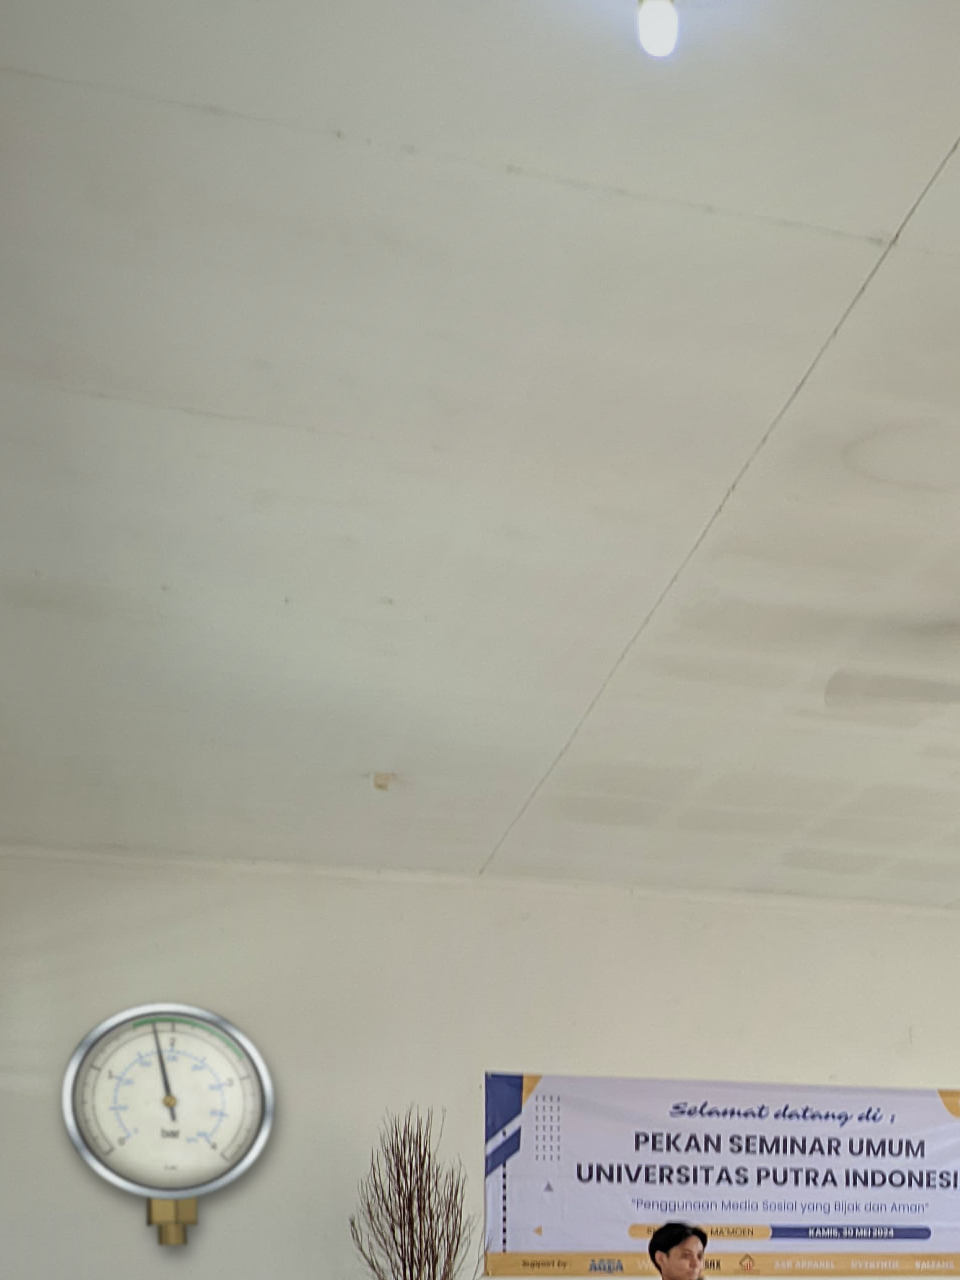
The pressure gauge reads 1.8 bar
